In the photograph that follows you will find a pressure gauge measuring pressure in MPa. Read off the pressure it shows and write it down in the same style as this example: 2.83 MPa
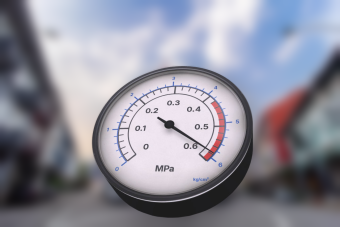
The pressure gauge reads 0.58 MPa
